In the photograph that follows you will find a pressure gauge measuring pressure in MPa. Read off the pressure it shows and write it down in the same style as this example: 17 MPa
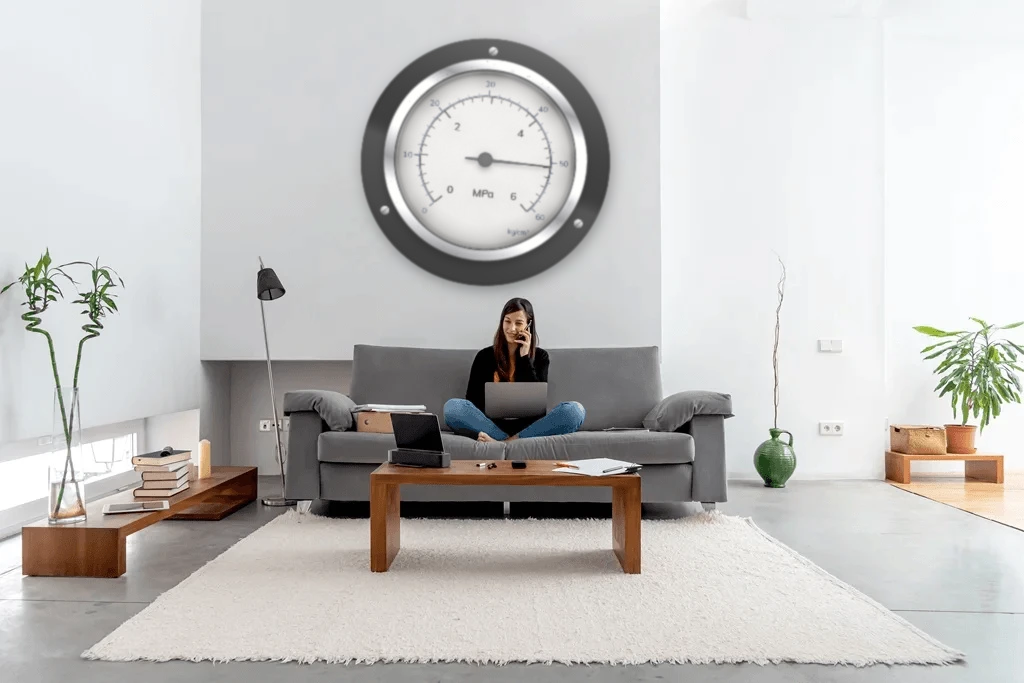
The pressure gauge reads 5 MPa
